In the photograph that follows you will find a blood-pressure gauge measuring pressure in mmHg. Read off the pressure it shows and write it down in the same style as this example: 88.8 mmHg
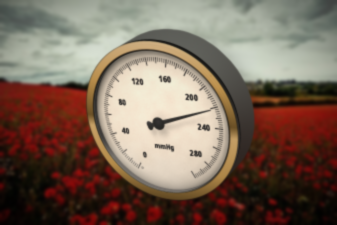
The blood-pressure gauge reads 220 mmHg
